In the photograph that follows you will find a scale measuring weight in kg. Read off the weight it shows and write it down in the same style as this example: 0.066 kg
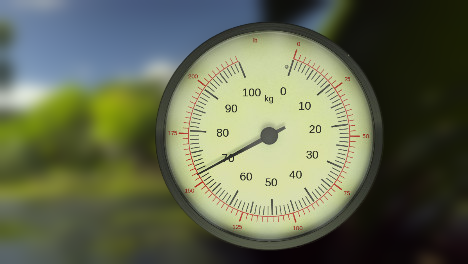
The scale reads 70 kg
